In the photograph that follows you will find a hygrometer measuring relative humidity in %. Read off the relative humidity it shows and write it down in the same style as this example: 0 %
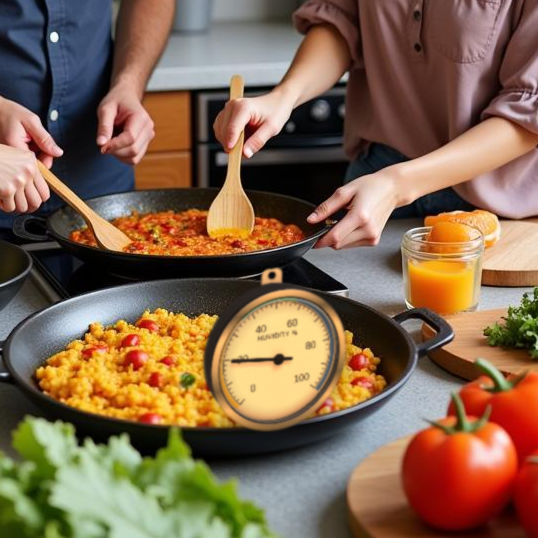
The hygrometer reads 20 %
